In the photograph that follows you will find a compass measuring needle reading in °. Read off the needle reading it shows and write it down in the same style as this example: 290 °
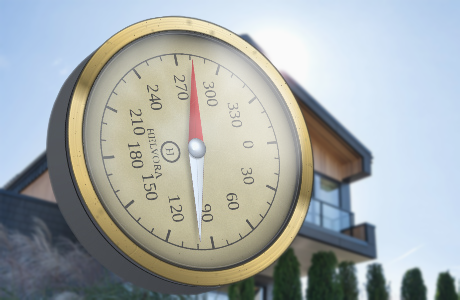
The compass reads 280 °
